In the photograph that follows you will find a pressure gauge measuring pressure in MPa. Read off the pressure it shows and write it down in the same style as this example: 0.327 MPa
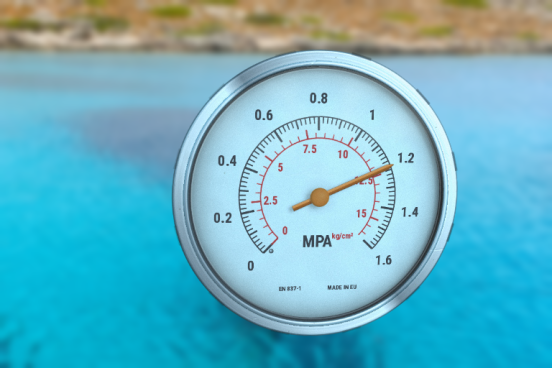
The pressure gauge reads 1.2 MPa
